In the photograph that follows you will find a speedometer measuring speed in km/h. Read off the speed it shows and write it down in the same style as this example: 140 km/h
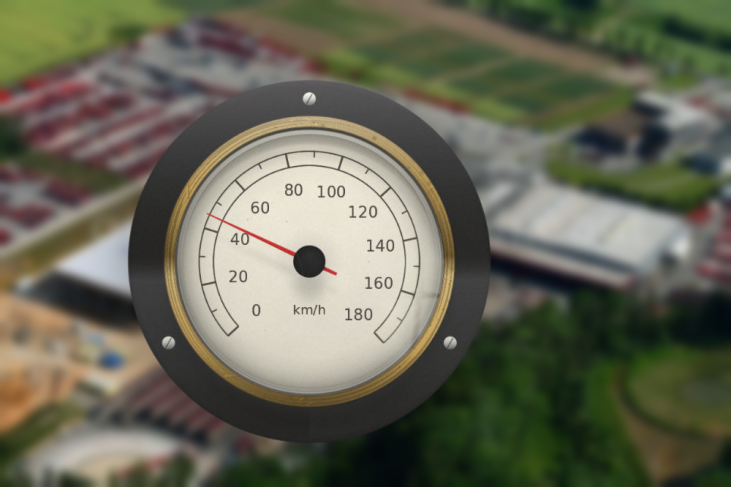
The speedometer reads 45 km/h
